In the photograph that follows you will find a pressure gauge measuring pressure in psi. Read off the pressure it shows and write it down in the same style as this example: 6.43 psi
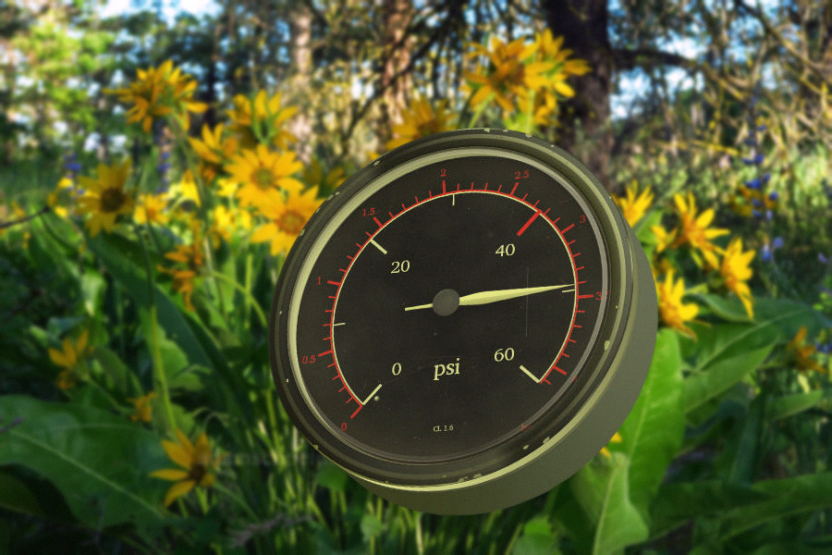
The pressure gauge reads 50 psi
